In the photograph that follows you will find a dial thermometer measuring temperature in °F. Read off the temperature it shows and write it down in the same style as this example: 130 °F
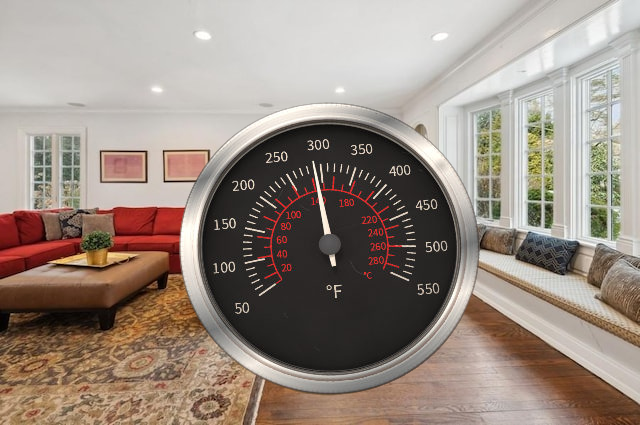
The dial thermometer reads 290 °F
